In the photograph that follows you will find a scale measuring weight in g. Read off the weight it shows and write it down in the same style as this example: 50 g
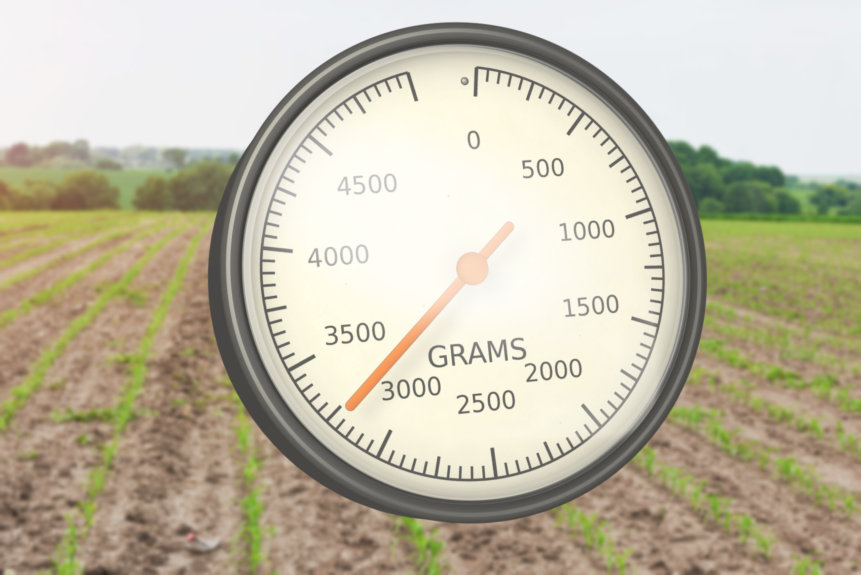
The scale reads 3225 g
